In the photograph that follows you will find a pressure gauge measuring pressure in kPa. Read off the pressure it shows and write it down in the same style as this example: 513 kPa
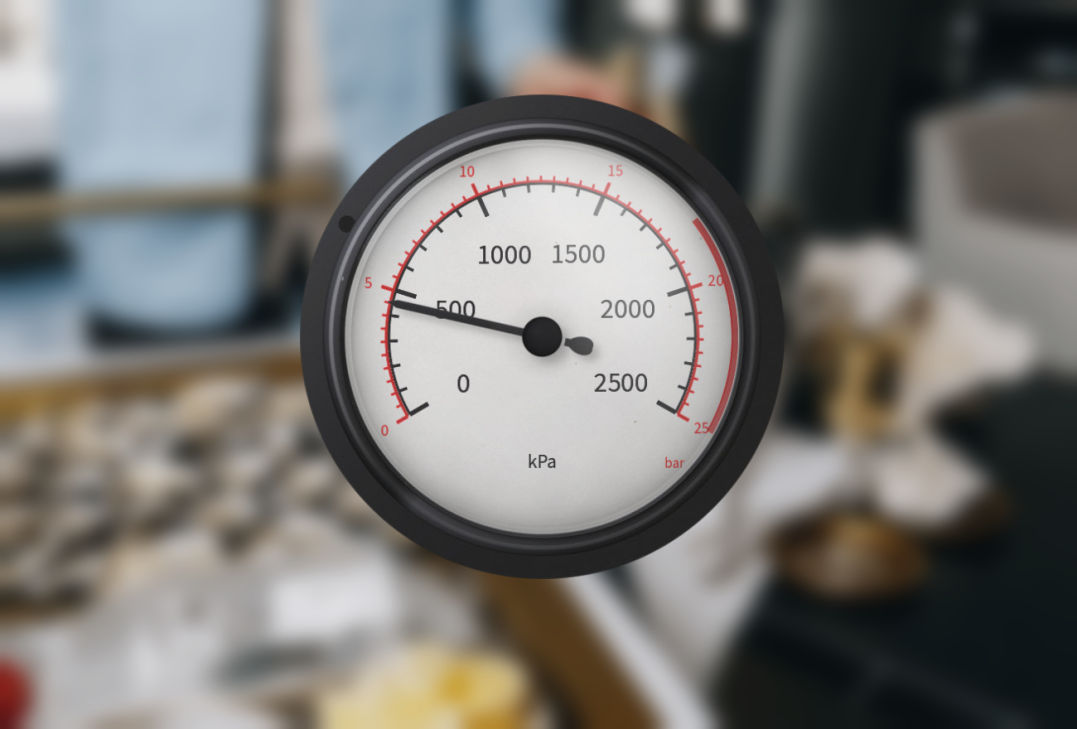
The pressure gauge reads 450 kPa
